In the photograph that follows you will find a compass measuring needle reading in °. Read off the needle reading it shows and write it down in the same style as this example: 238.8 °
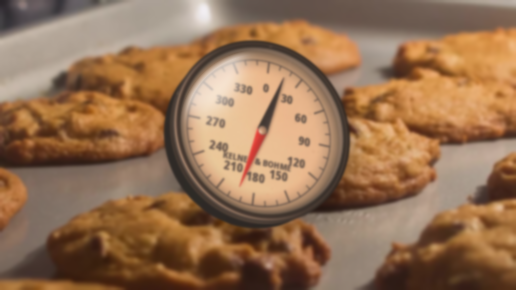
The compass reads 195 °
